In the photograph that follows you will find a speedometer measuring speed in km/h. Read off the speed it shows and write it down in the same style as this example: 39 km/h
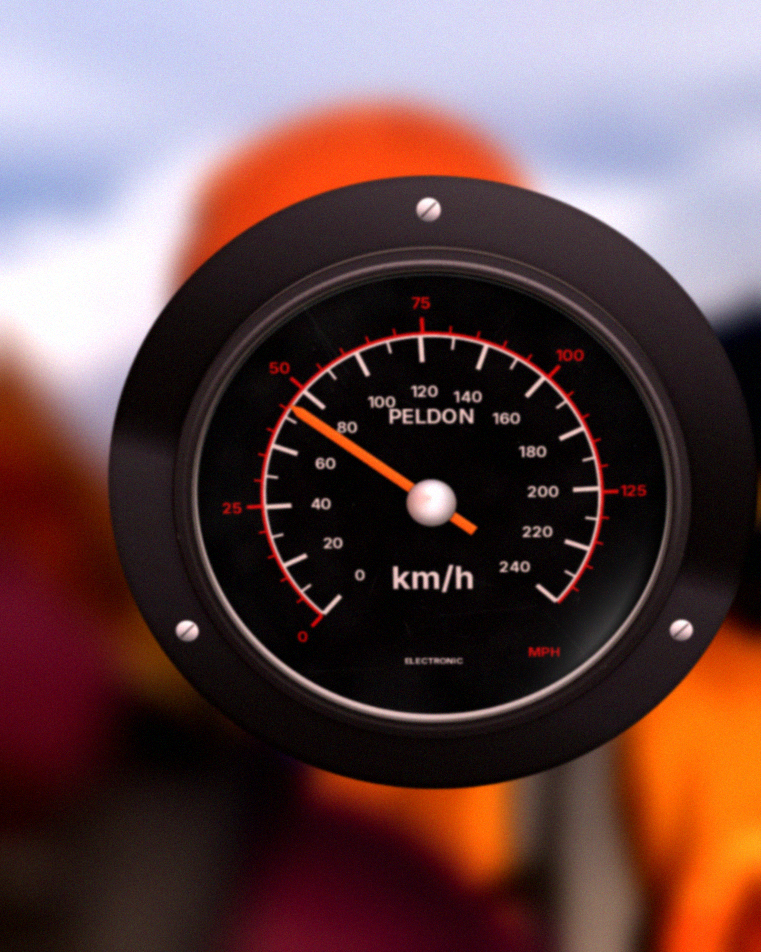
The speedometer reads 75 km/h
